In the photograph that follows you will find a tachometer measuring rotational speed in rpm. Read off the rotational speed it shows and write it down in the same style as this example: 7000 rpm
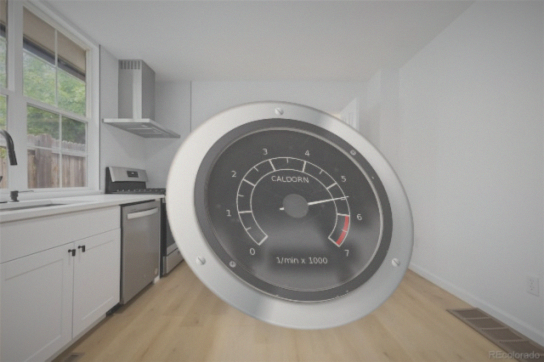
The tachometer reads 5500 rpm
